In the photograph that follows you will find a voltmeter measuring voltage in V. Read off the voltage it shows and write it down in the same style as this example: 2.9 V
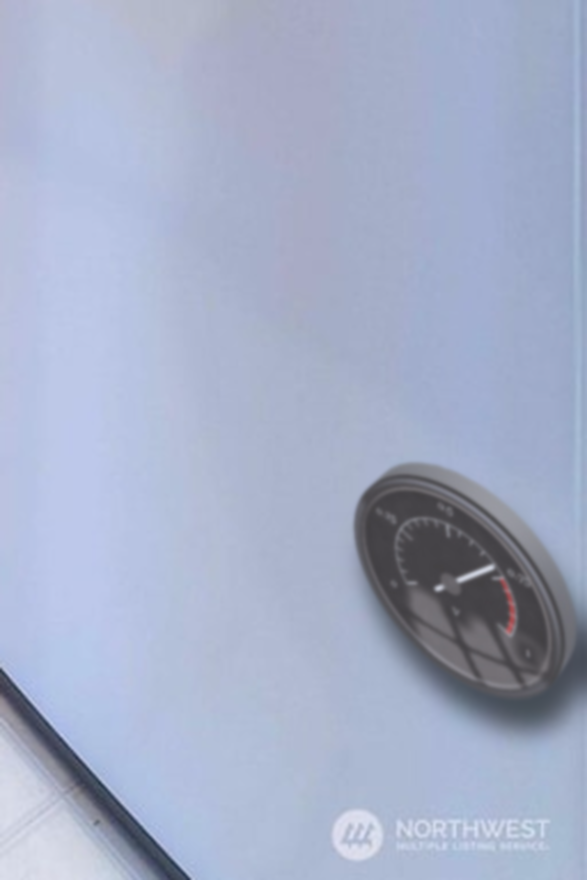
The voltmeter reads 0.7 V
